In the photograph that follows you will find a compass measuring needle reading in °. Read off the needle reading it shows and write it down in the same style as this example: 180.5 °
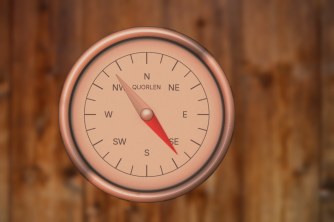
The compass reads 142.5 °
